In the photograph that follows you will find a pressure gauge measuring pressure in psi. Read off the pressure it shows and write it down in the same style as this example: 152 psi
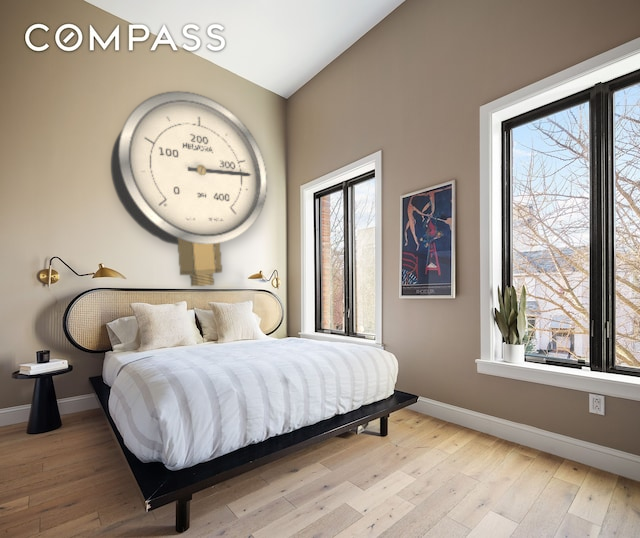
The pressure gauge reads 325 psi
